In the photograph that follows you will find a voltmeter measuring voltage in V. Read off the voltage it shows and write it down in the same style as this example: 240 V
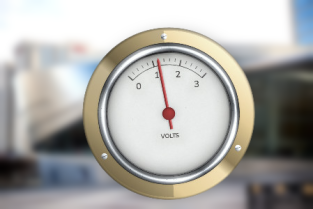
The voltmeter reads 1.2 V
